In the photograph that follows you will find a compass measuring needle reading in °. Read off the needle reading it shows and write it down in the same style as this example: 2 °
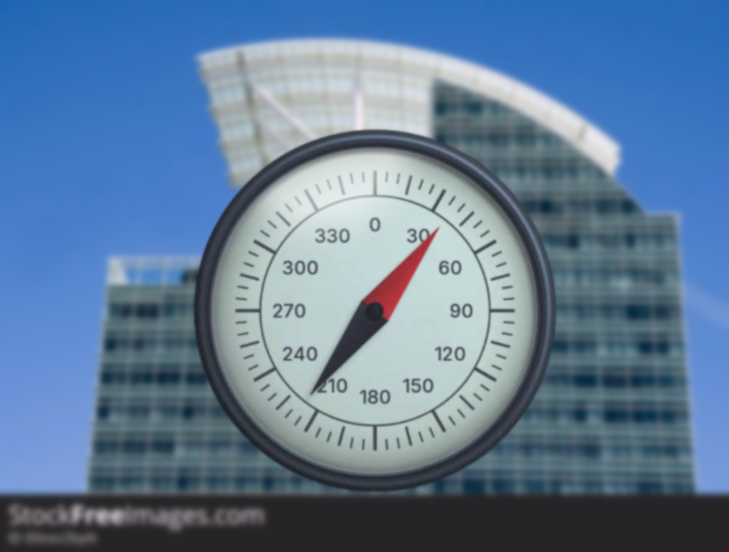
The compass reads 37.5 °
